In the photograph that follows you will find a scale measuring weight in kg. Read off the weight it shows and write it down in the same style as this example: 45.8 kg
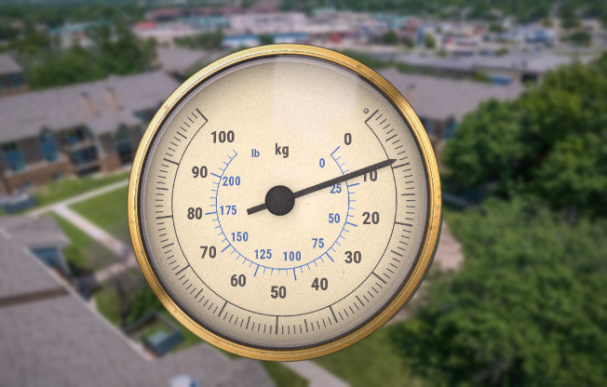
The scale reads 9 kg
